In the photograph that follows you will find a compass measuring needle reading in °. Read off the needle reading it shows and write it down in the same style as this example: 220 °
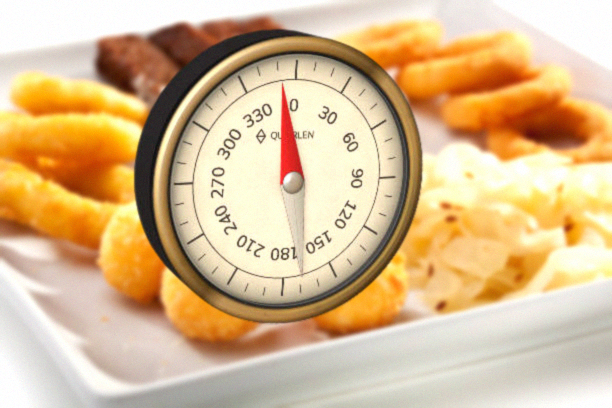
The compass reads 350 °
